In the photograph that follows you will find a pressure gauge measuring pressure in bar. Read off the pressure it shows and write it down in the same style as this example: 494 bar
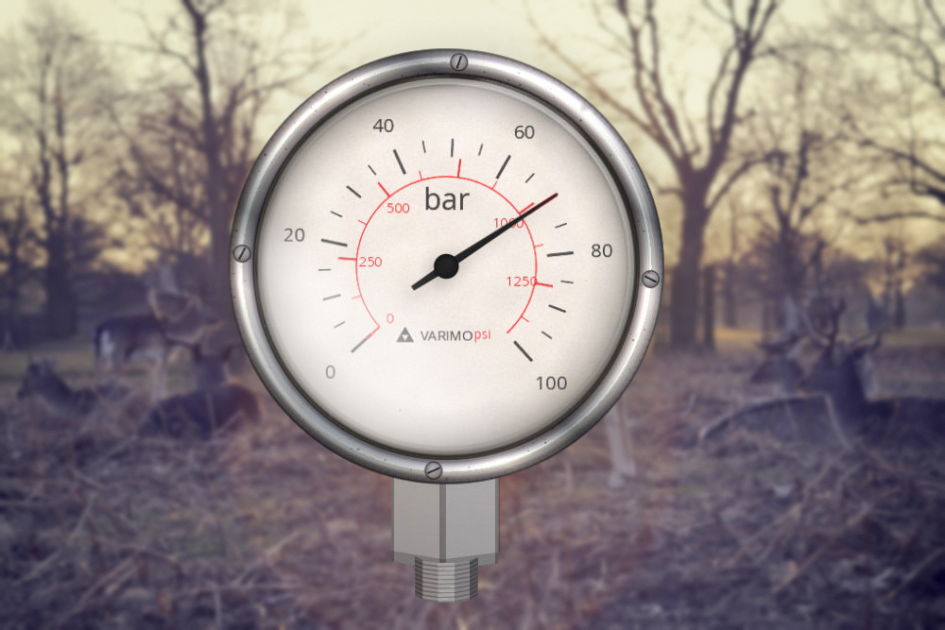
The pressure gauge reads 70 bar
